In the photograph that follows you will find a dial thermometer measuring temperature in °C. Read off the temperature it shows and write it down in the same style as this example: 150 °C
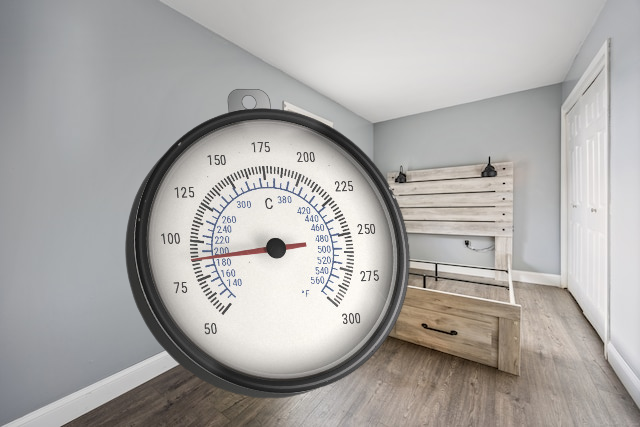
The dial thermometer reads 87.5 °C
